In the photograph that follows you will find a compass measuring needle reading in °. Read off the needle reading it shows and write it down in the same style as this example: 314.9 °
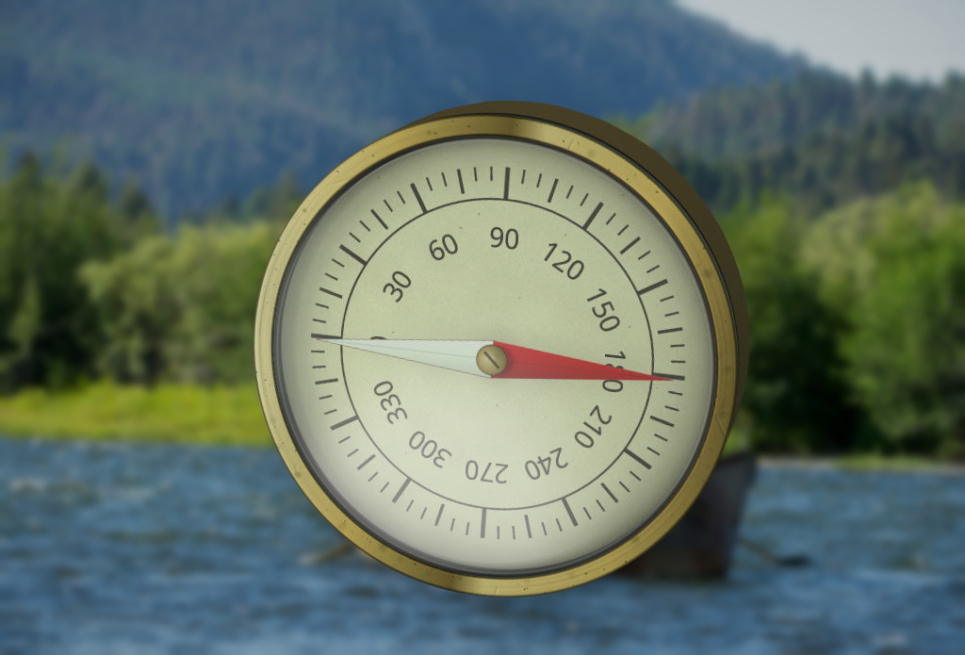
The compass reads 180 °
